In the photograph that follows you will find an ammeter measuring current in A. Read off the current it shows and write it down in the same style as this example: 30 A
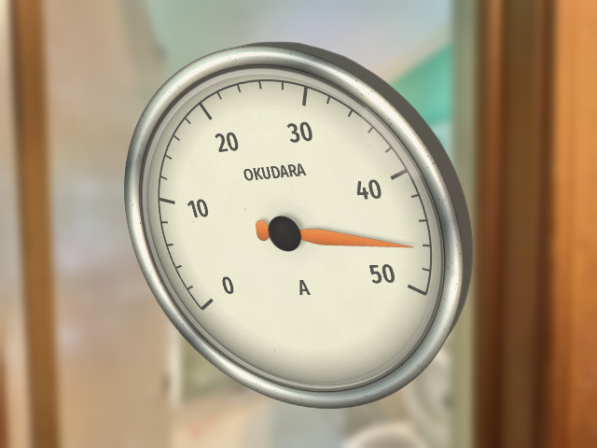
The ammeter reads 46 A
